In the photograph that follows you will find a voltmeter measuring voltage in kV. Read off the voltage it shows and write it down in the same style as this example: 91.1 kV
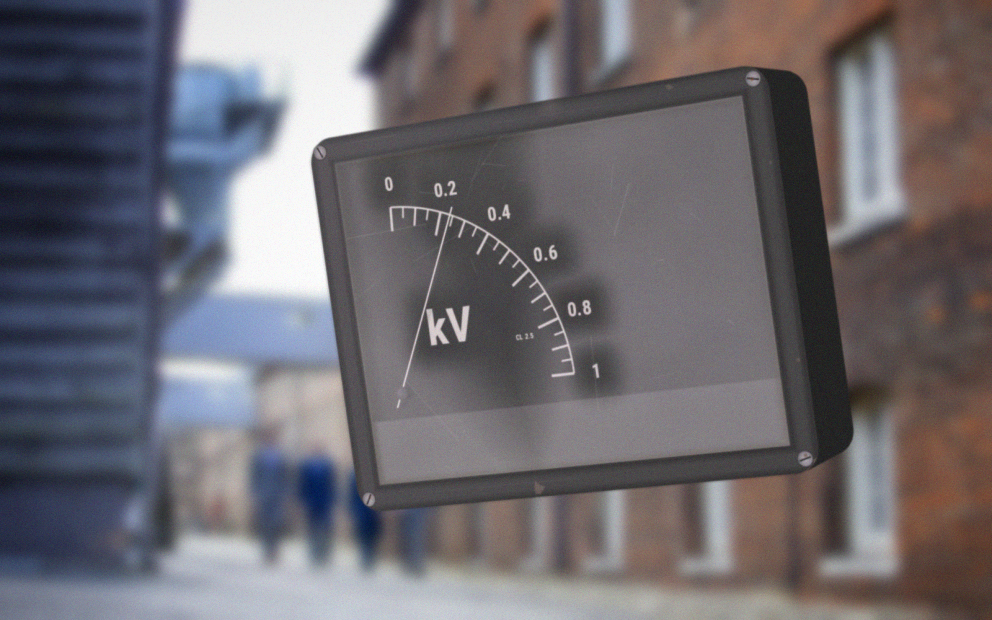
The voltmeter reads 0.25 kV
